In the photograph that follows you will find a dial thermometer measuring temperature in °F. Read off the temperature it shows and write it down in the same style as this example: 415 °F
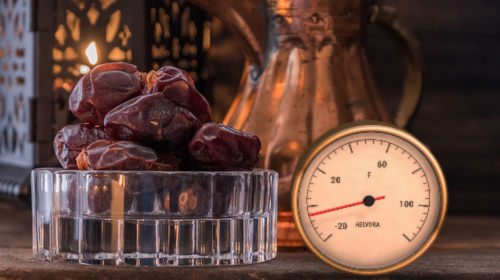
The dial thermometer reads -4 °F
